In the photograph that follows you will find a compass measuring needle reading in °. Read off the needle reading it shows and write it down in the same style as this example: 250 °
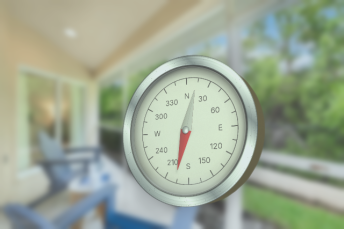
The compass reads 195 °
